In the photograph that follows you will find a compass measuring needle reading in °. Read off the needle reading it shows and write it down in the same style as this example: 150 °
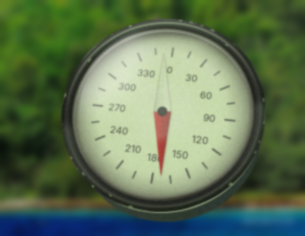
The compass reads 172.5 °
